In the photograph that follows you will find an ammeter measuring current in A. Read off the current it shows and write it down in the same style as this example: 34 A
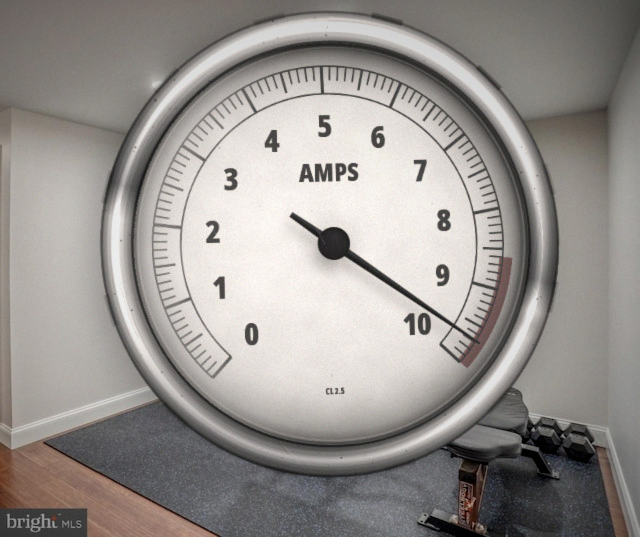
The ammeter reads 9.7 A
